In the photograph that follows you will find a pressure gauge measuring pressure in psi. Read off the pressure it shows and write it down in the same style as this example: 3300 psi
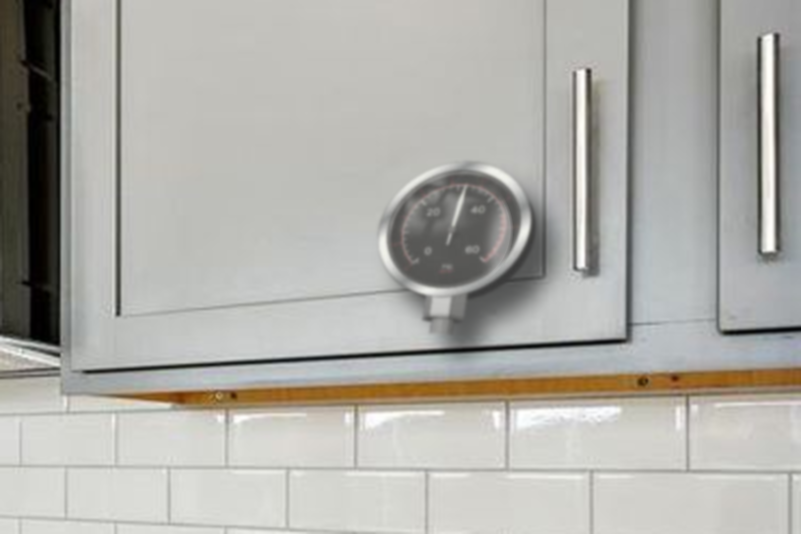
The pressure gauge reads 32 psi
